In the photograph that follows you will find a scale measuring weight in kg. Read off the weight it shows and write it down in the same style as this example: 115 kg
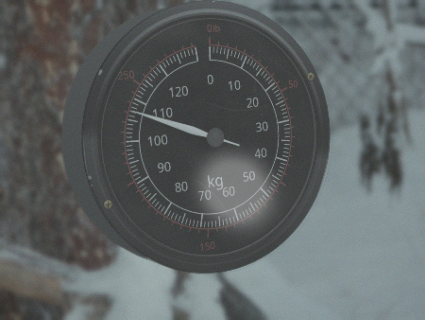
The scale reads 107 kg
